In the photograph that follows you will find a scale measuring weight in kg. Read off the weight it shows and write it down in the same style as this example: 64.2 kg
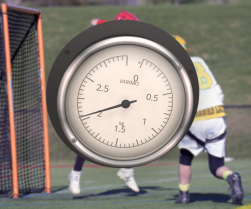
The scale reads 2.05 kg
